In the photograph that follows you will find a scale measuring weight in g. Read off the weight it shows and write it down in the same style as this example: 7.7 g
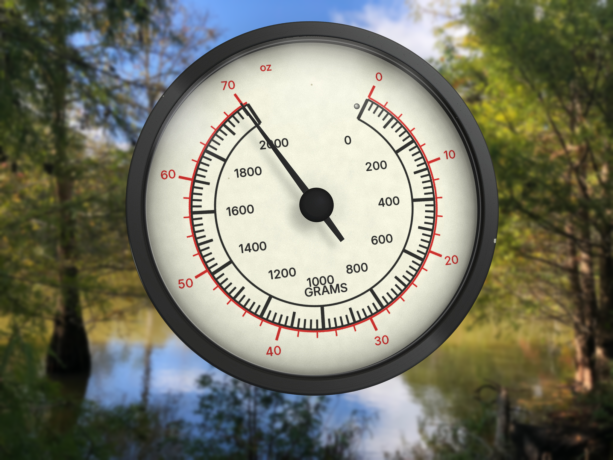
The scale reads 1980 g
